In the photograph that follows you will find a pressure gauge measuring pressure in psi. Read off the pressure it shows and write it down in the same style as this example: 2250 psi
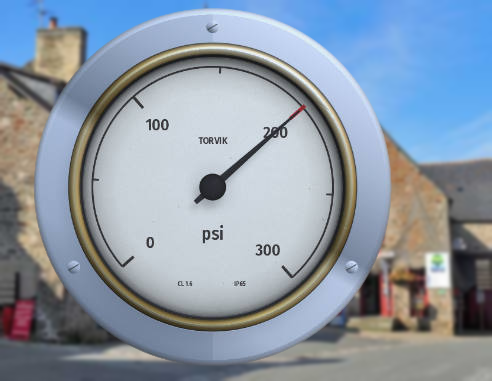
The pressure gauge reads 200 psi
